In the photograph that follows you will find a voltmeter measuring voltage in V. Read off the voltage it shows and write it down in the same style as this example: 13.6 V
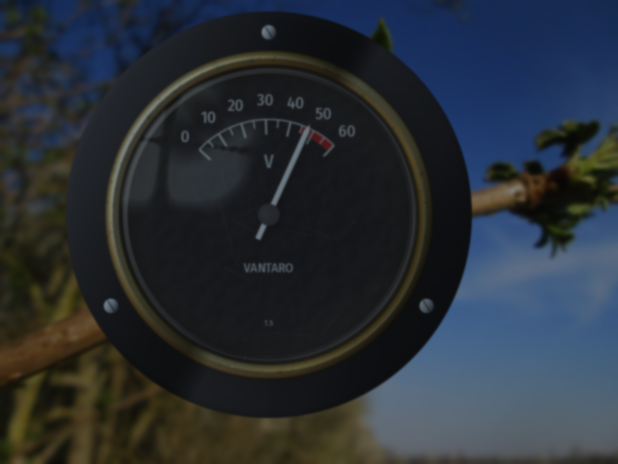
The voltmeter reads 47.5 V
